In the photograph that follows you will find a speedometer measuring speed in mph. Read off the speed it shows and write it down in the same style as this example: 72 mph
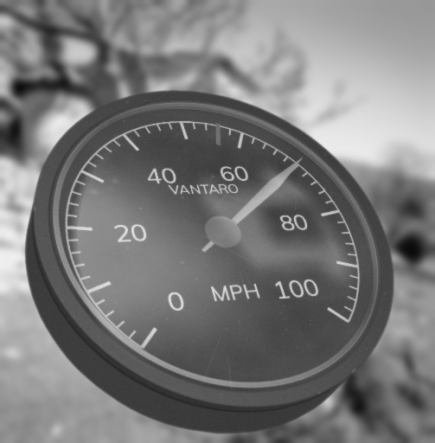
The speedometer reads 70 mph
